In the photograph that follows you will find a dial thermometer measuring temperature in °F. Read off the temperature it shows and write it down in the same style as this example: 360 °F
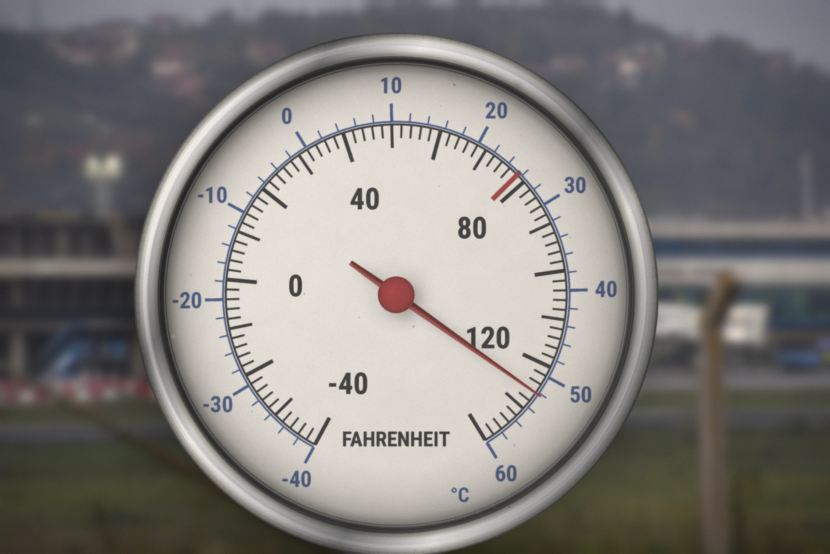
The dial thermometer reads 126 °F
